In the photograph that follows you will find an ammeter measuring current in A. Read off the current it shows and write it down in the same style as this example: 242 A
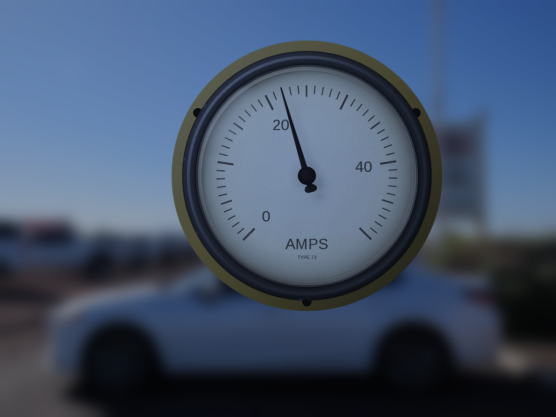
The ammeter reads 22 A
